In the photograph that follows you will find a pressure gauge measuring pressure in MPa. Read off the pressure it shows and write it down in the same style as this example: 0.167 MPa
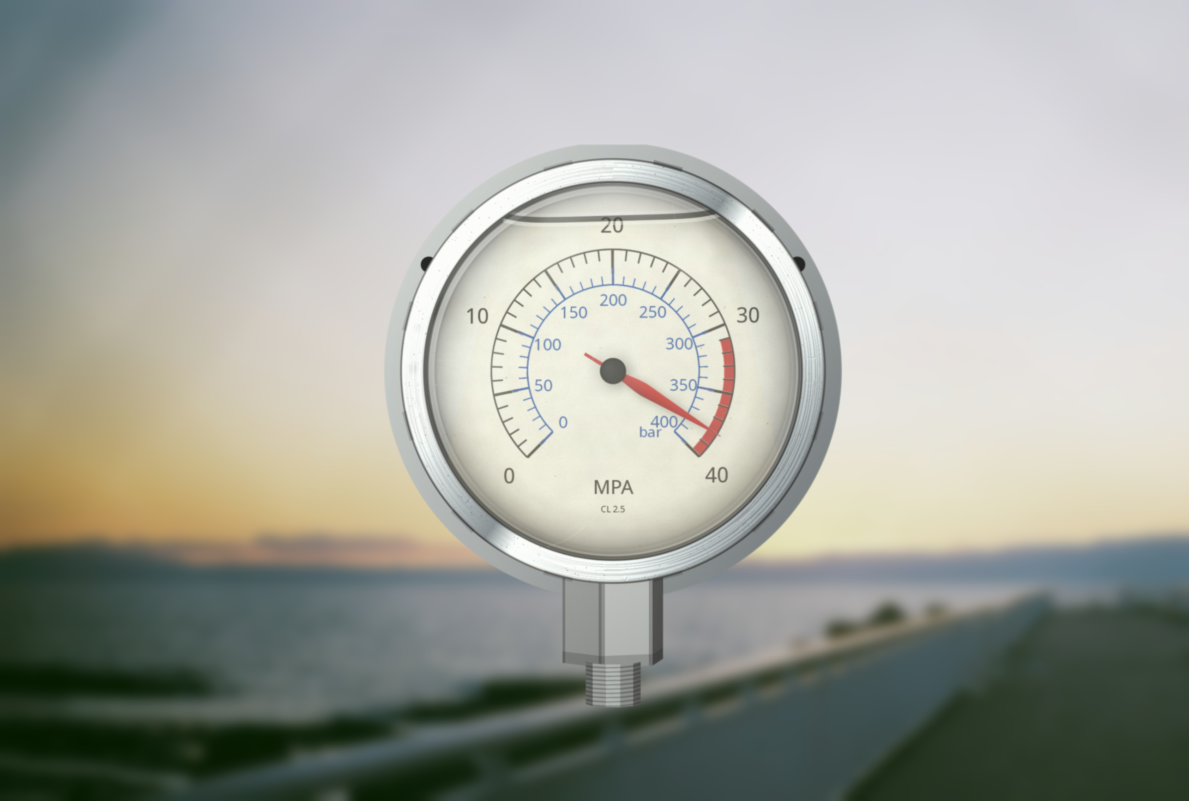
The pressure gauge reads 38 MPa
